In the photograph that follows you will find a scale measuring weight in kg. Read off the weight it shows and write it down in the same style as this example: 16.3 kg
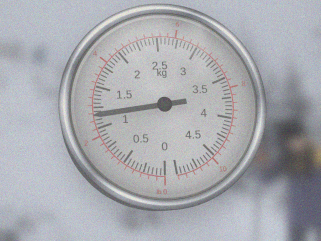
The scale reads 1.15 kg
